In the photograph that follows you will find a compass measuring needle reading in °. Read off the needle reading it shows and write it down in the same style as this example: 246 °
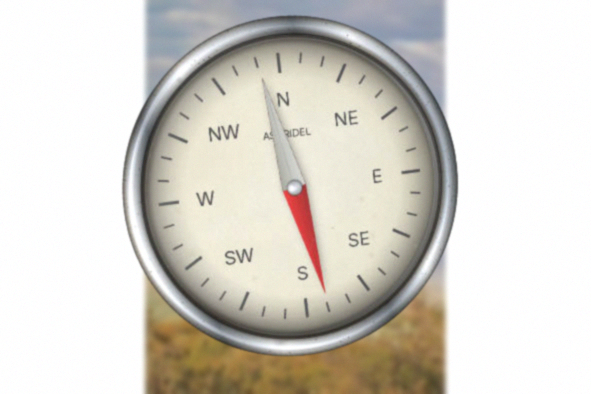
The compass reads 170 °
